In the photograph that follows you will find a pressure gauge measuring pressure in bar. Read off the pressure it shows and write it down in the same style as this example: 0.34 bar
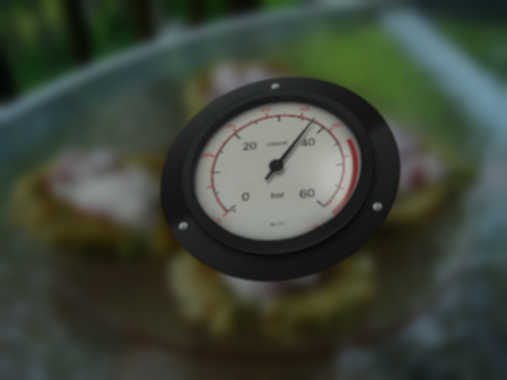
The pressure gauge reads 37.5 bar
